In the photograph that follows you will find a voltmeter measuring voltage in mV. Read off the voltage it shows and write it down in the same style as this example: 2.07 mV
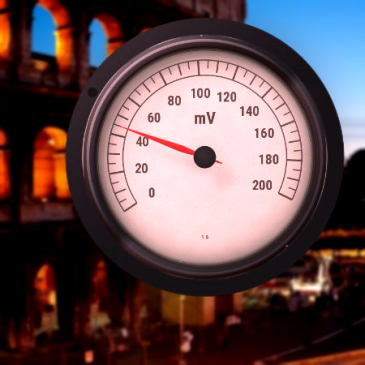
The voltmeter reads 45 mV
